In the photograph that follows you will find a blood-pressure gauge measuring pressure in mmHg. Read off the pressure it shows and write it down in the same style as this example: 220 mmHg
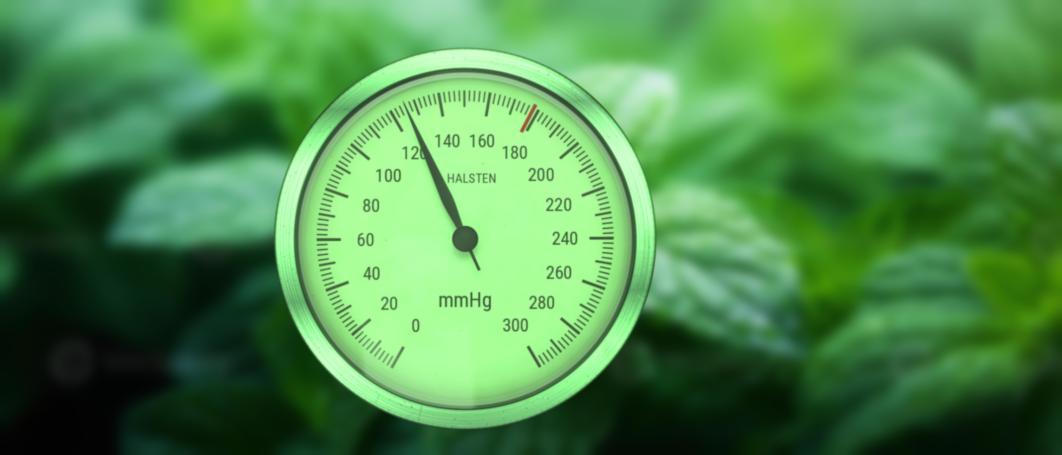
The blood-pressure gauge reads 126 mmHg
